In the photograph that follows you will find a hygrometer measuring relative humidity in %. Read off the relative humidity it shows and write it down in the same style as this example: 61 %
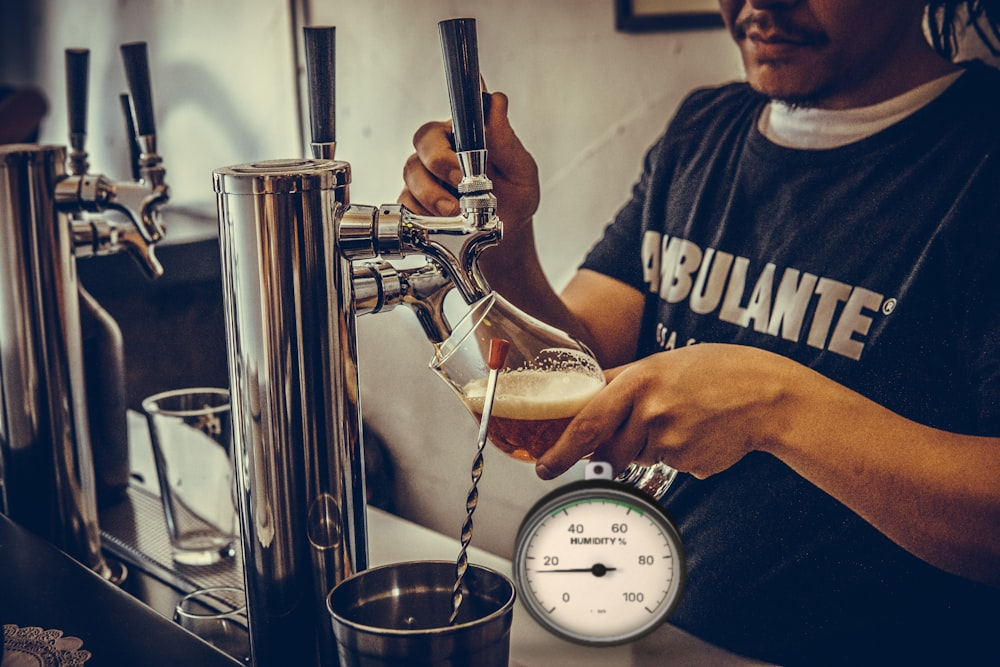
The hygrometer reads 16 %
